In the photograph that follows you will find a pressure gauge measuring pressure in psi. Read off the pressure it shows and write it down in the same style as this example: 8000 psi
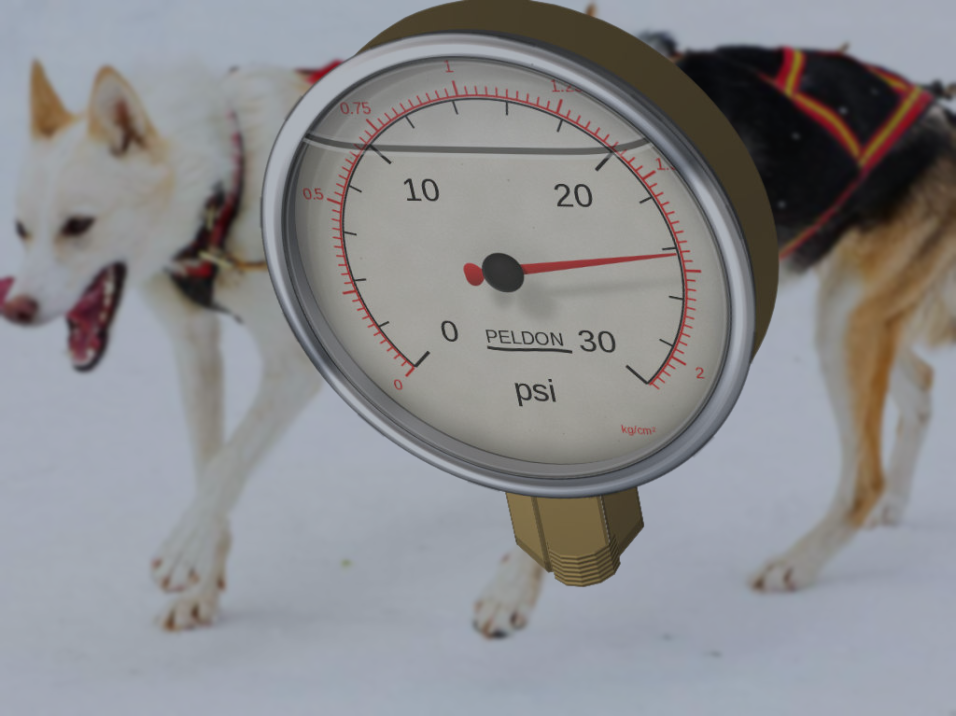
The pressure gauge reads 24 psi
